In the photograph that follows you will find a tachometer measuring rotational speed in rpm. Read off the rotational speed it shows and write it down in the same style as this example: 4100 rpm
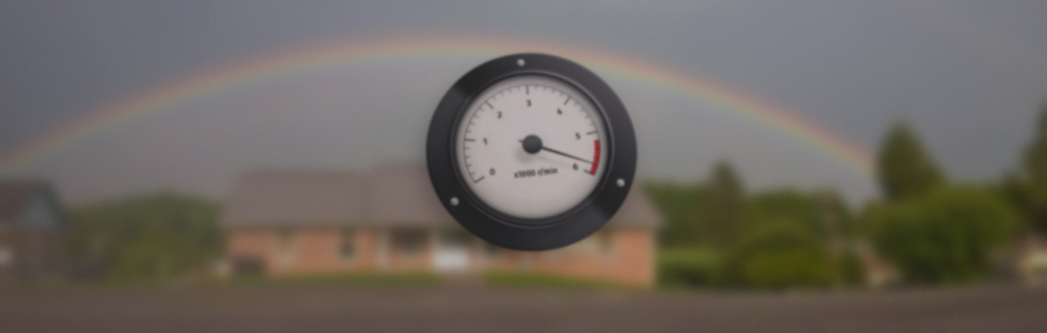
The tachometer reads 5800 rpm
